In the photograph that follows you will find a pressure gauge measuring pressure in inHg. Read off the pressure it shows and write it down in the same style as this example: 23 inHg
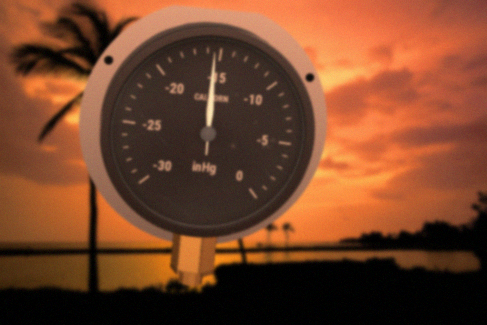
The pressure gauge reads -15.5 inHg
